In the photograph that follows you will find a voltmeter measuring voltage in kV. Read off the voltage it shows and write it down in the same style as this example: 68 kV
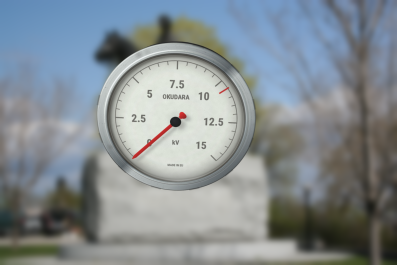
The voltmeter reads 0 kV
